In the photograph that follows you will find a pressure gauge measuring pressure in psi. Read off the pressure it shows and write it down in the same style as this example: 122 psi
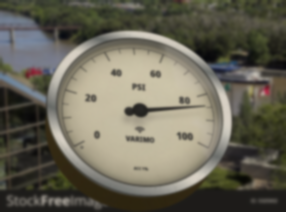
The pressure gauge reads 85 psi
